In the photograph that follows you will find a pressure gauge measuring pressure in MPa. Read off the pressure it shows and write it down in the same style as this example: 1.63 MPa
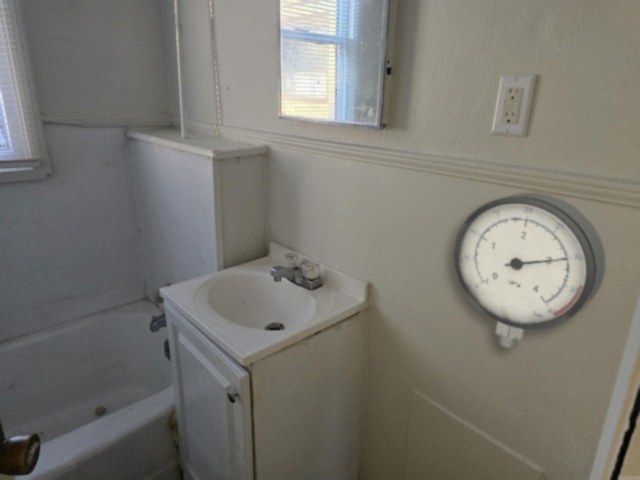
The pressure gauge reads 3 MPa
